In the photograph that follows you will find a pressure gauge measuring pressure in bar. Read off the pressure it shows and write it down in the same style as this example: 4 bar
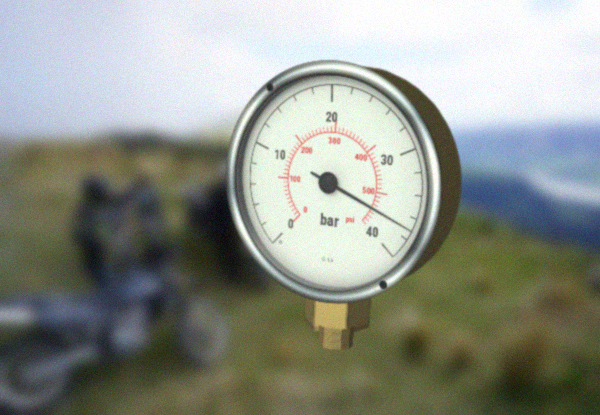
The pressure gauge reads 37 bar
